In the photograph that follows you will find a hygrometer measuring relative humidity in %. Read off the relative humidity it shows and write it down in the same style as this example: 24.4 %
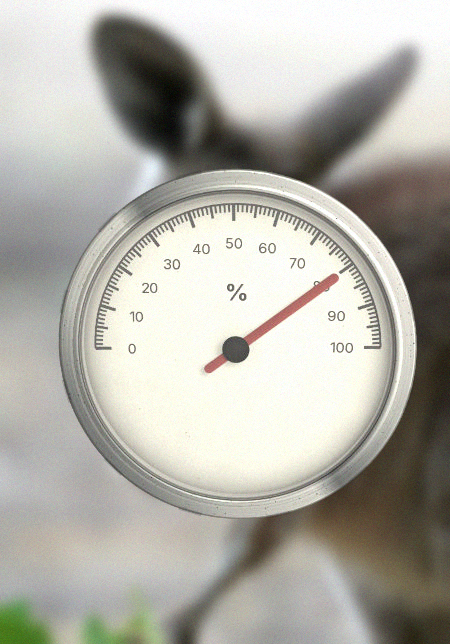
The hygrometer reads 80 %
